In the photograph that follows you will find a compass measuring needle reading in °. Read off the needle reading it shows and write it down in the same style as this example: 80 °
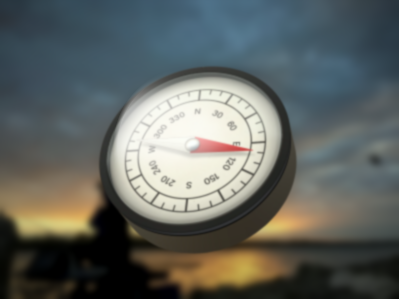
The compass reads 100 °
